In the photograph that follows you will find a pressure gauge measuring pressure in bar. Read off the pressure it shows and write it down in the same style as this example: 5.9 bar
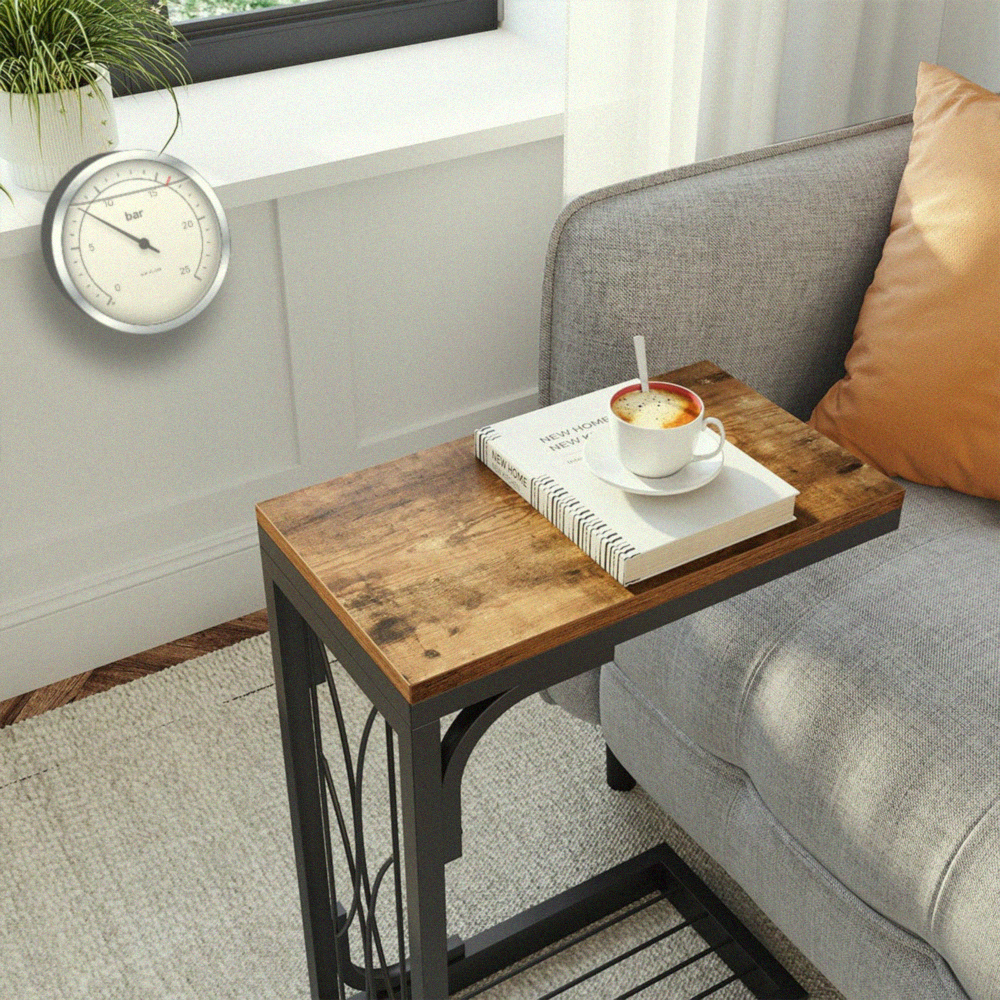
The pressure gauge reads 8 bar
